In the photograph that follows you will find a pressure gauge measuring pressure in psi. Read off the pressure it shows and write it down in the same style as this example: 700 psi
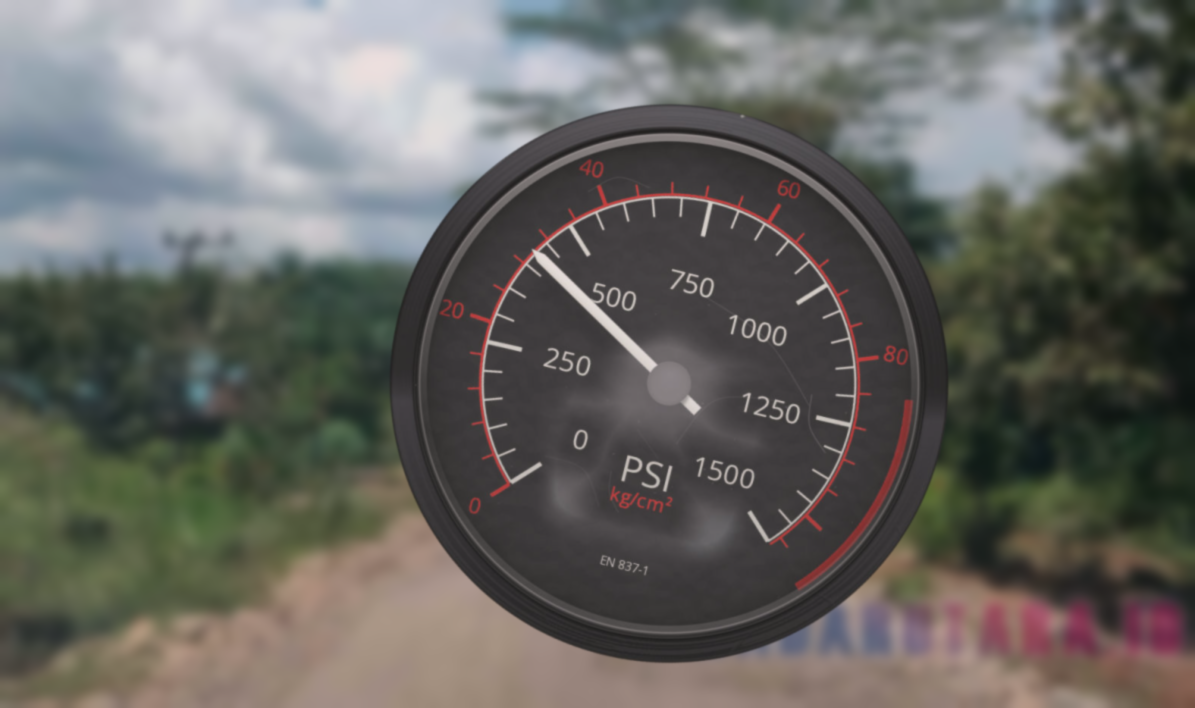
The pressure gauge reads 425 psi
